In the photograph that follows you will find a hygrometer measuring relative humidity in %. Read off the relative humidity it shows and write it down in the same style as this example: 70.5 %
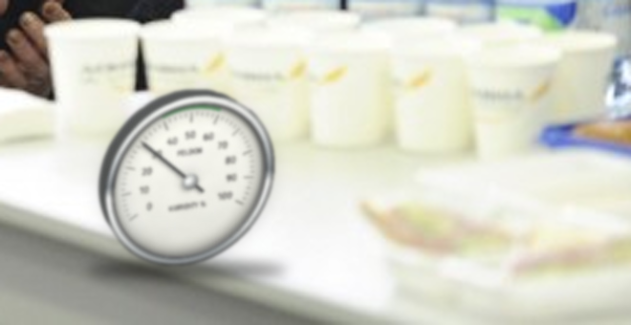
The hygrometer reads 30 %
